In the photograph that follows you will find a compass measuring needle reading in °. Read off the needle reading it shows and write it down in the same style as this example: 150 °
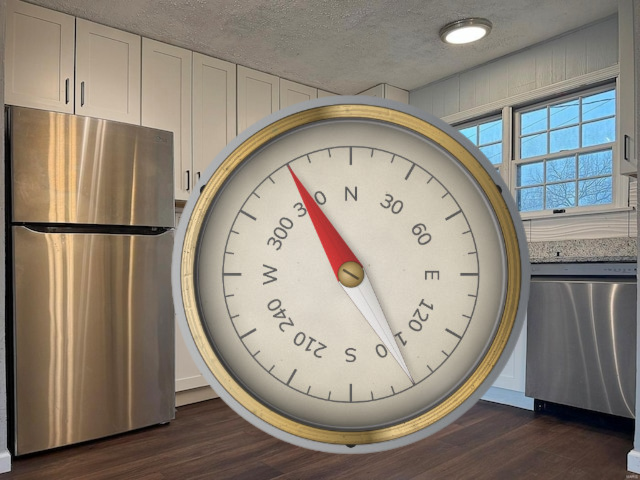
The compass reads 330 °
